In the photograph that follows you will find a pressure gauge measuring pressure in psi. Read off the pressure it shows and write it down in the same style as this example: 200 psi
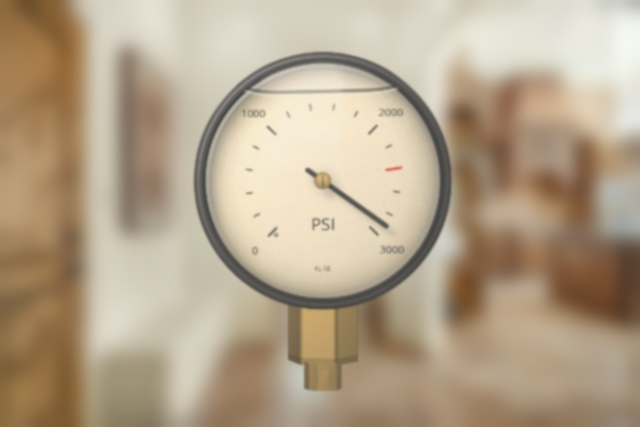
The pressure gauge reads 2900 psi
